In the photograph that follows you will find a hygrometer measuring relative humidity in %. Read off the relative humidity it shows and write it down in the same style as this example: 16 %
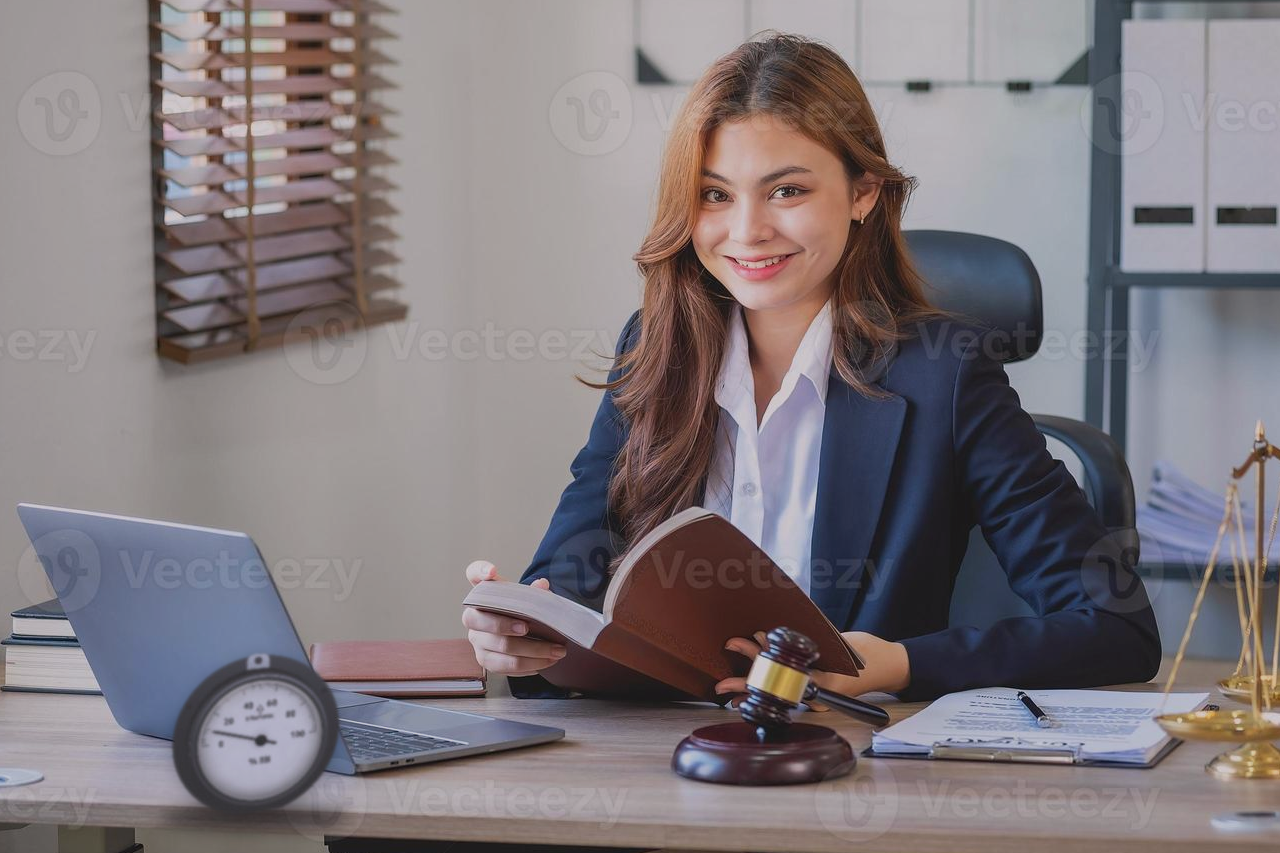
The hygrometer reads 10 %
